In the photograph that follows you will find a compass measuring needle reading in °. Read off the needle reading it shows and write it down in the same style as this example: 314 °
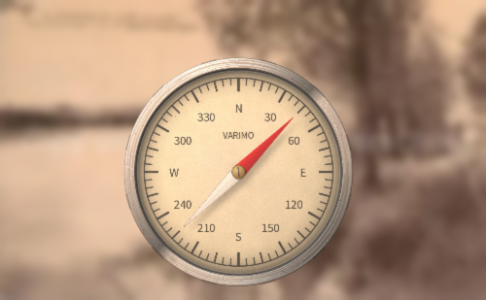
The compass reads 45 °
